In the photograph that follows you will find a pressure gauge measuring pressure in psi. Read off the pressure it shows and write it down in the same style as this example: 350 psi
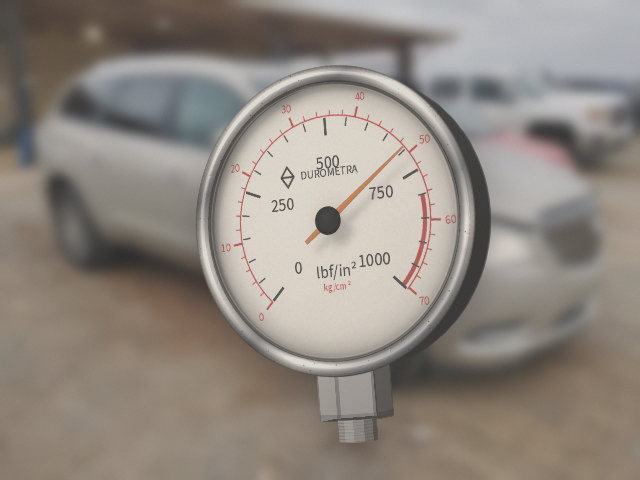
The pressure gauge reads 700 psi
